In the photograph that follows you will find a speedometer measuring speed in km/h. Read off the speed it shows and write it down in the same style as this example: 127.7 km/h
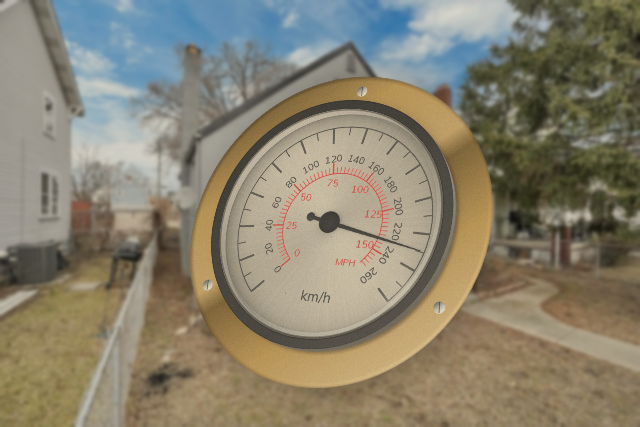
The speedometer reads 230 km/h
